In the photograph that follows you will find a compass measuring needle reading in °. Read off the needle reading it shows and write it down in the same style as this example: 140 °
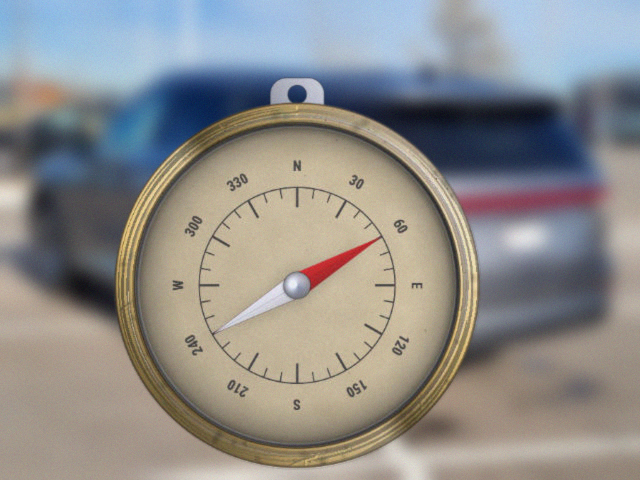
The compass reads 60 °
